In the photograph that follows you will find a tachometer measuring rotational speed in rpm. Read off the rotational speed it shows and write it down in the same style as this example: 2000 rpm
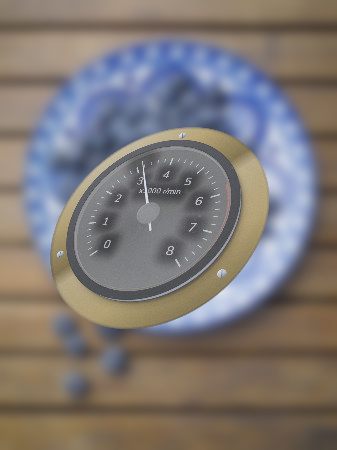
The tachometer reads 3200 rpm
